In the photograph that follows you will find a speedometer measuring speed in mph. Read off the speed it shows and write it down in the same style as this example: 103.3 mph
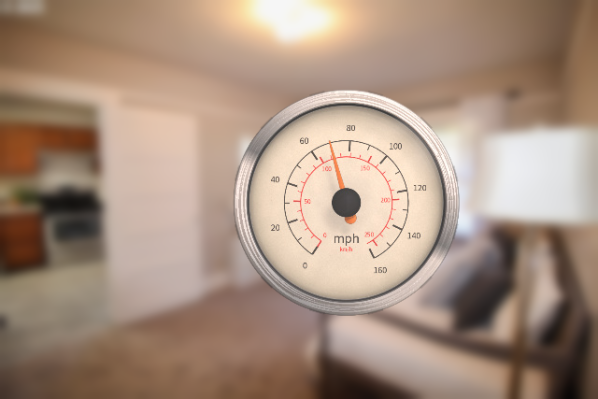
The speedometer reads 70 mph
